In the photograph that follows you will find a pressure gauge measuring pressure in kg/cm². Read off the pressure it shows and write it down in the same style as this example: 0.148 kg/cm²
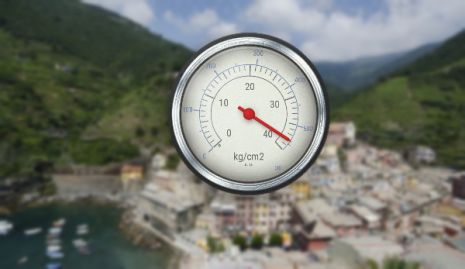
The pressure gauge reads 38 kg/cm²
